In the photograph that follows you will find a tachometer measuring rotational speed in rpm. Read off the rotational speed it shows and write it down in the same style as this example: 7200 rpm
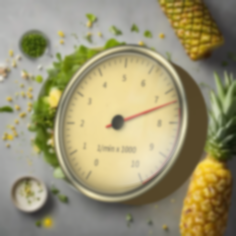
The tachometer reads 7400 rpm
